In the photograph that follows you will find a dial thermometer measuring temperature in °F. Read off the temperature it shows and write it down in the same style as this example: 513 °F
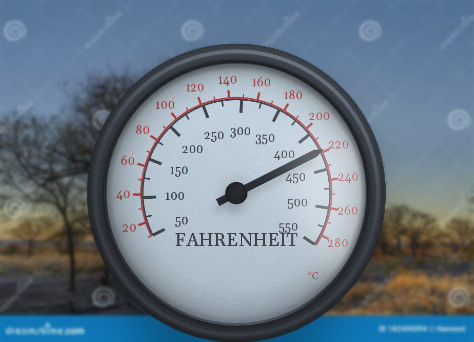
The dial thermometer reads 425 °F
